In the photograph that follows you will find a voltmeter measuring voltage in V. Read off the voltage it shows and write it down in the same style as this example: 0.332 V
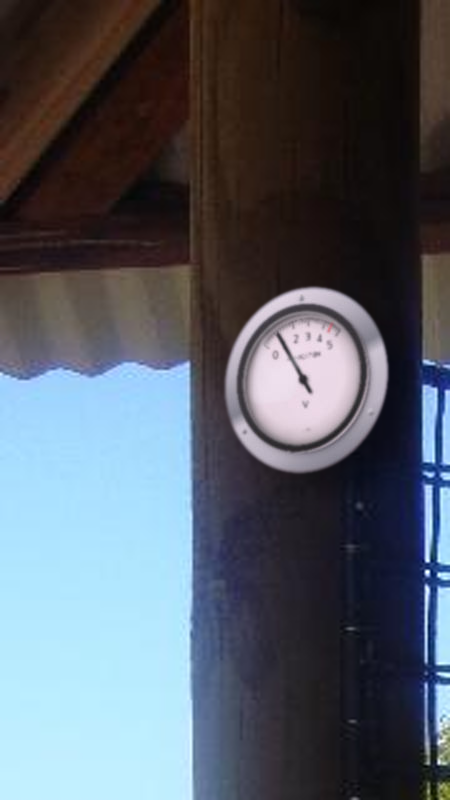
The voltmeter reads 1 V
